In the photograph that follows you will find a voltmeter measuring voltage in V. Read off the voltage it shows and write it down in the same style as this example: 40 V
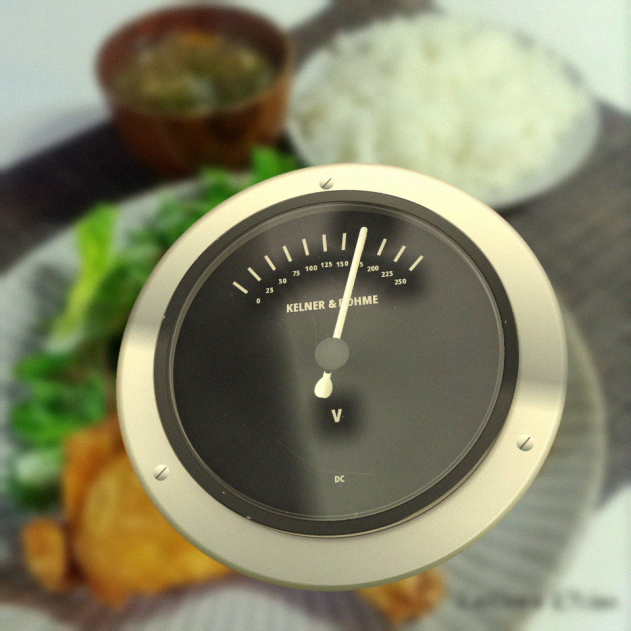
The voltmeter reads 175 V
